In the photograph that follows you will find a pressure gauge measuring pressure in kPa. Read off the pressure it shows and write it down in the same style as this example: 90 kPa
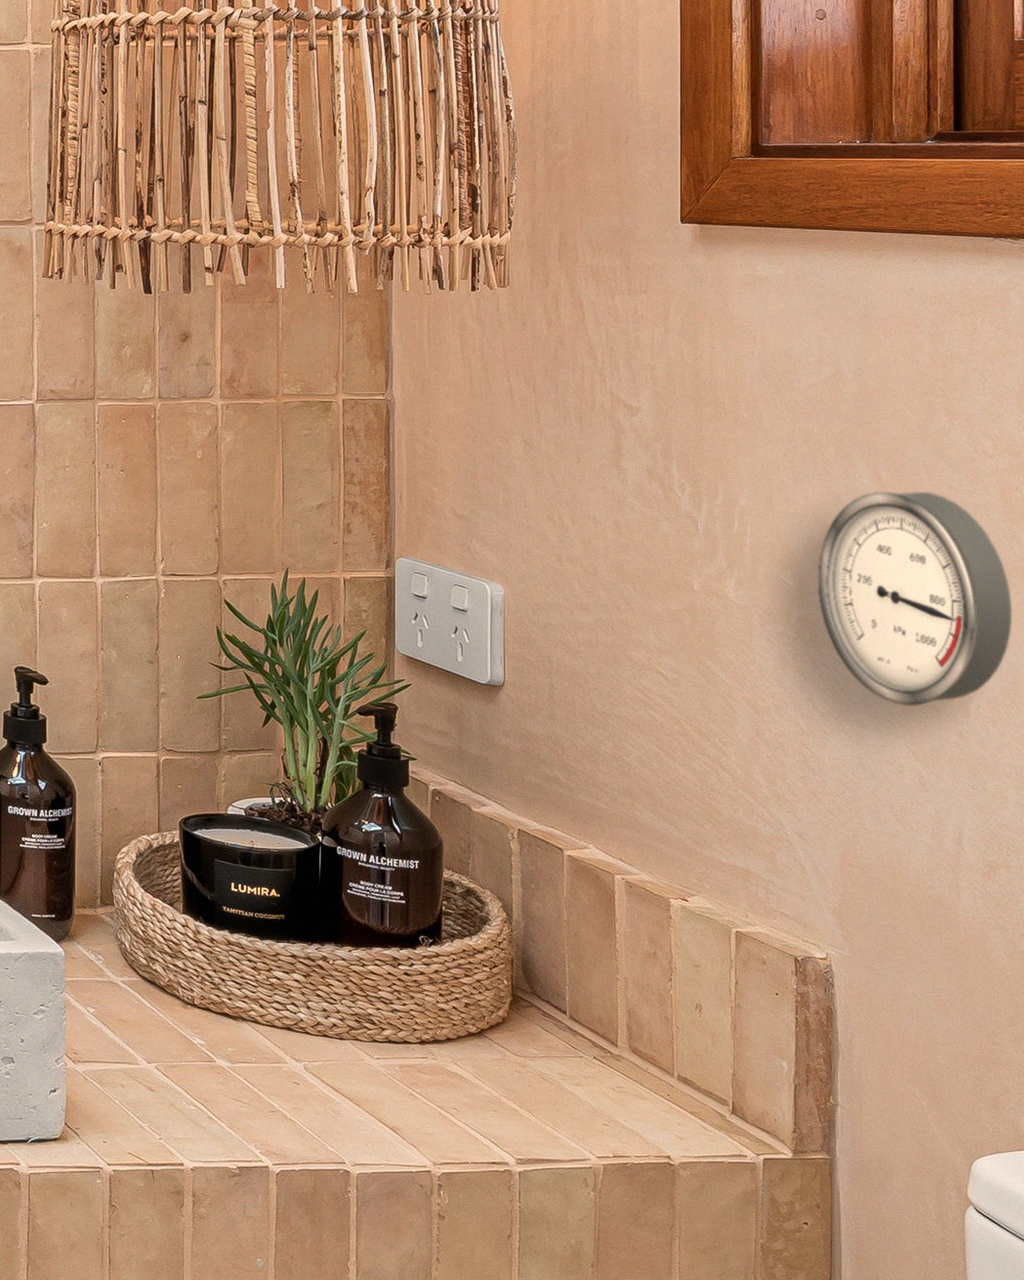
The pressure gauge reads 850 kPa
